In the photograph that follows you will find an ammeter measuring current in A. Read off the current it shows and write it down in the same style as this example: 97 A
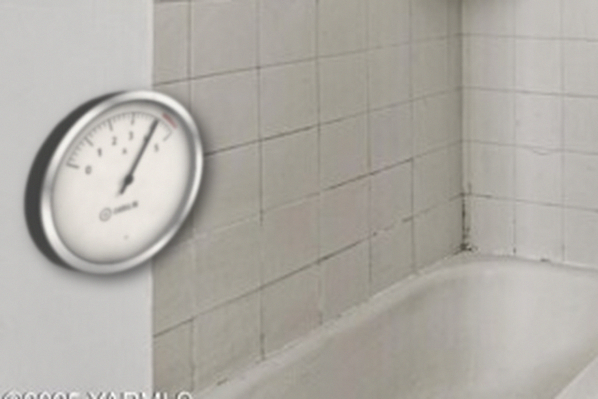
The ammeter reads 4 A
